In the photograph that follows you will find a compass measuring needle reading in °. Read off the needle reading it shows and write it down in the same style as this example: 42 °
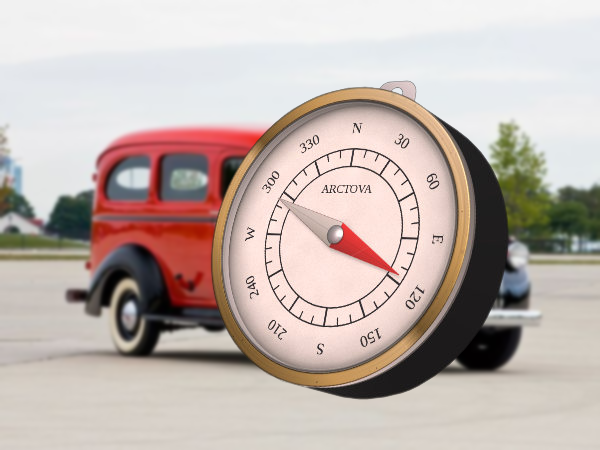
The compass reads 115 °
